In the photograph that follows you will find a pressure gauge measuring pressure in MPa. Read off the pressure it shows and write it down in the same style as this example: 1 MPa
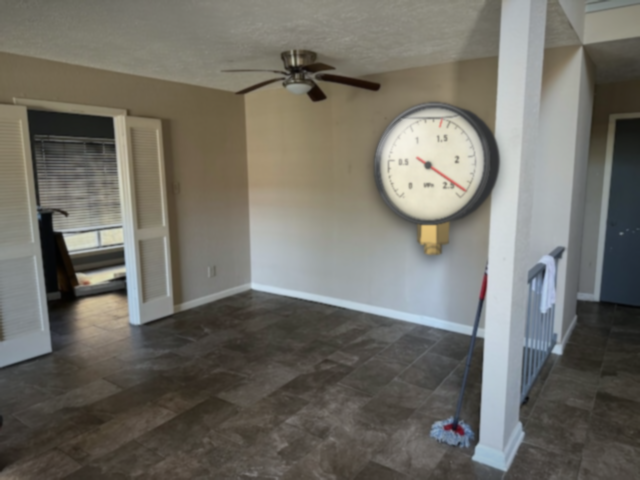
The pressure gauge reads 2.4 MPa
